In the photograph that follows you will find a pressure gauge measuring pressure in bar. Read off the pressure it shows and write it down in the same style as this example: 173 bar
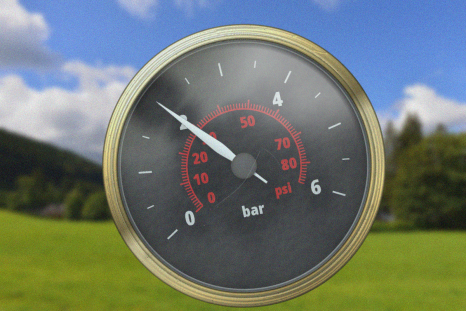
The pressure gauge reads 2 bar
